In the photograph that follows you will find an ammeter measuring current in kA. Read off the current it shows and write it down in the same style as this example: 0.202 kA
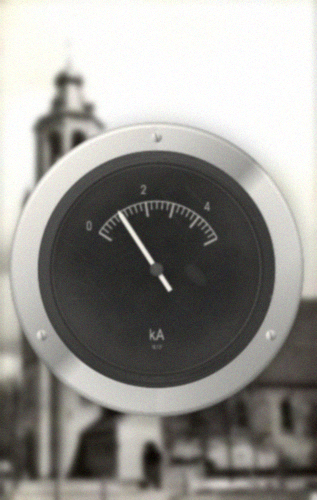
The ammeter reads 1 kA
